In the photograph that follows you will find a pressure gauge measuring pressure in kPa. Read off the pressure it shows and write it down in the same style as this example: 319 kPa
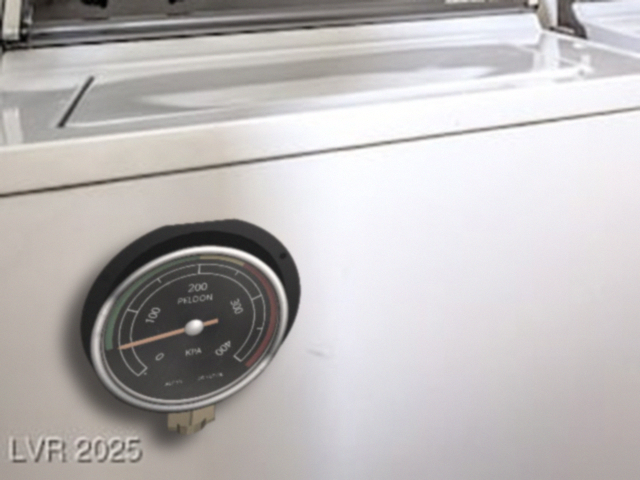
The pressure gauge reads 50 kPa
